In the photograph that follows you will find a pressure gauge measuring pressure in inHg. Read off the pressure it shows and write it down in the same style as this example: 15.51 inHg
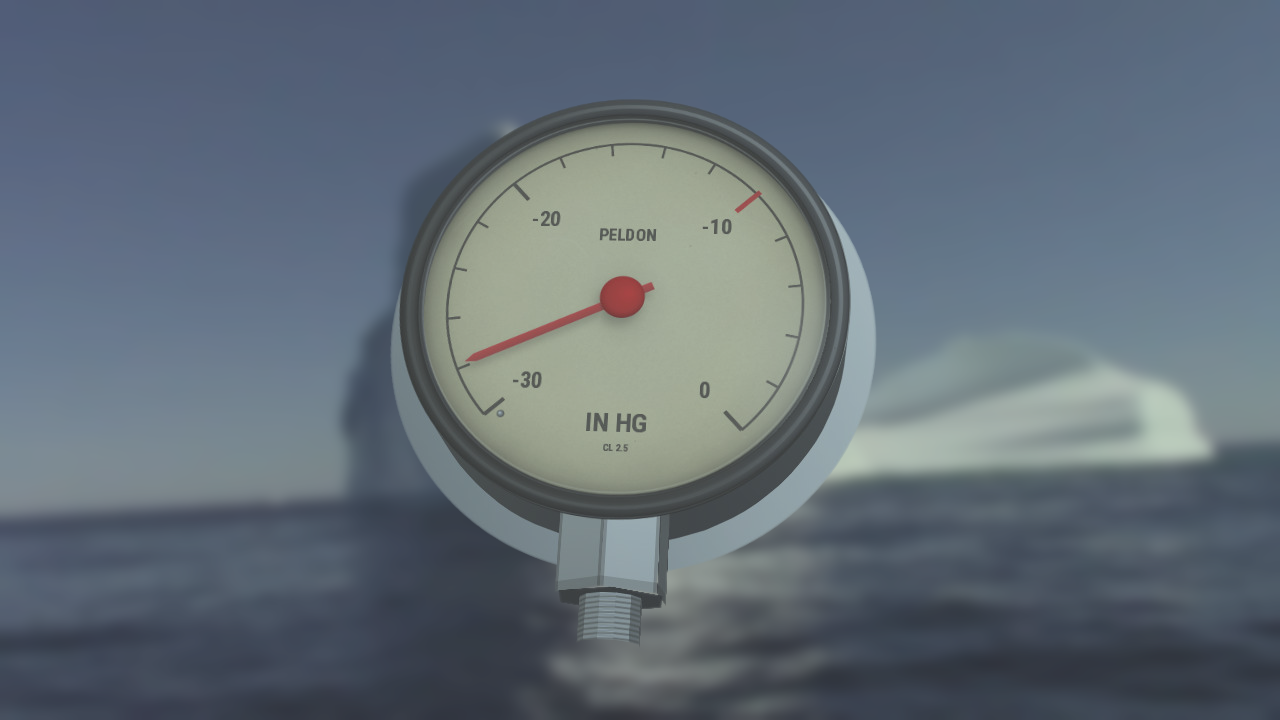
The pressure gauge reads -28 inHg
